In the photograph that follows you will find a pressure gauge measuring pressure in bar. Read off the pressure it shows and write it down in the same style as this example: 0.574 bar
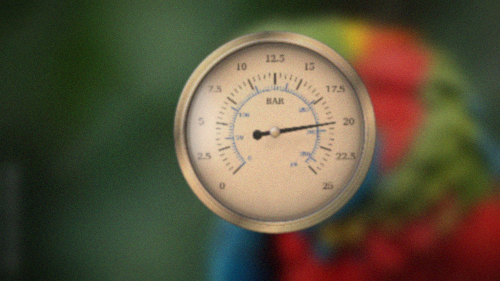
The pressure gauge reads 20 bar
